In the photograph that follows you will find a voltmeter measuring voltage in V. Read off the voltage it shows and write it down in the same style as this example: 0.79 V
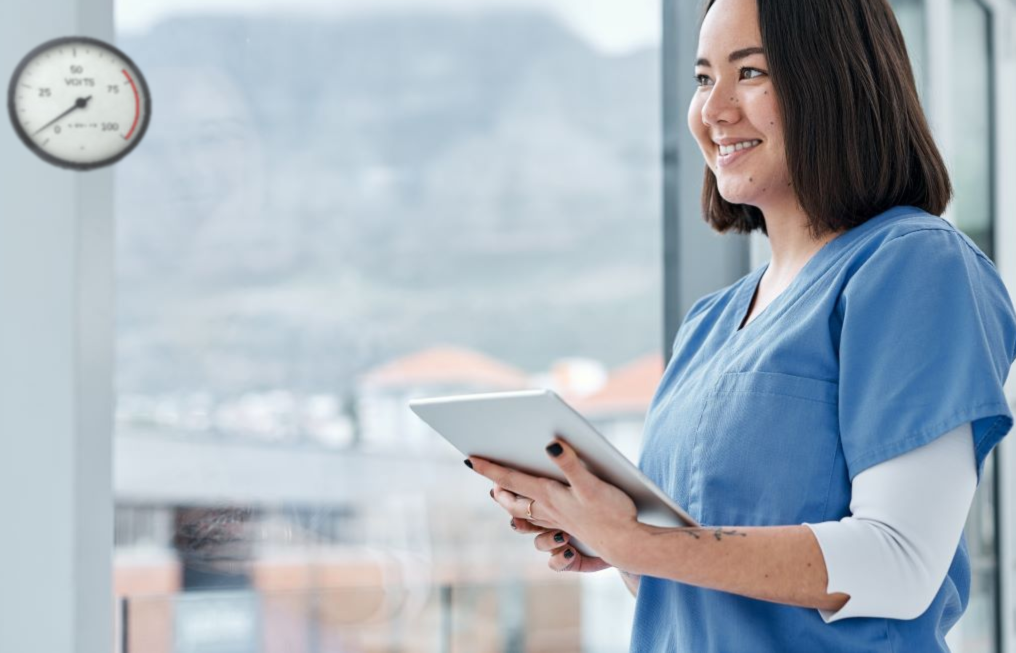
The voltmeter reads 5 V
